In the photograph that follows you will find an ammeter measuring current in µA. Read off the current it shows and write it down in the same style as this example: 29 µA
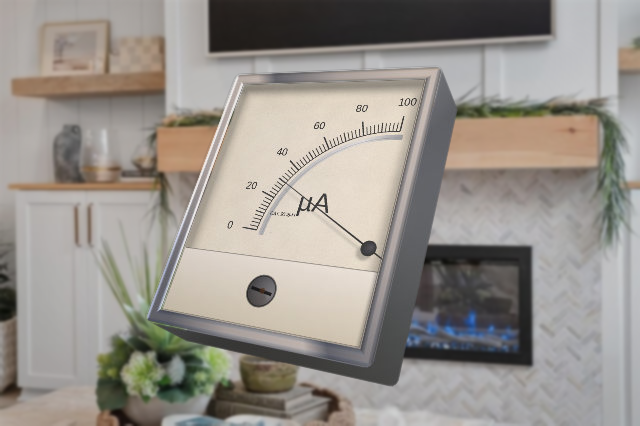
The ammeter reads 30 µA
